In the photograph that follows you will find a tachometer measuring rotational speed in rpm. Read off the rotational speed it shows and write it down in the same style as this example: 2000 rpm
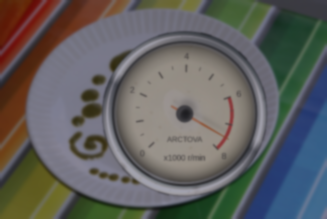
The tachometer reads 7500 rpm
